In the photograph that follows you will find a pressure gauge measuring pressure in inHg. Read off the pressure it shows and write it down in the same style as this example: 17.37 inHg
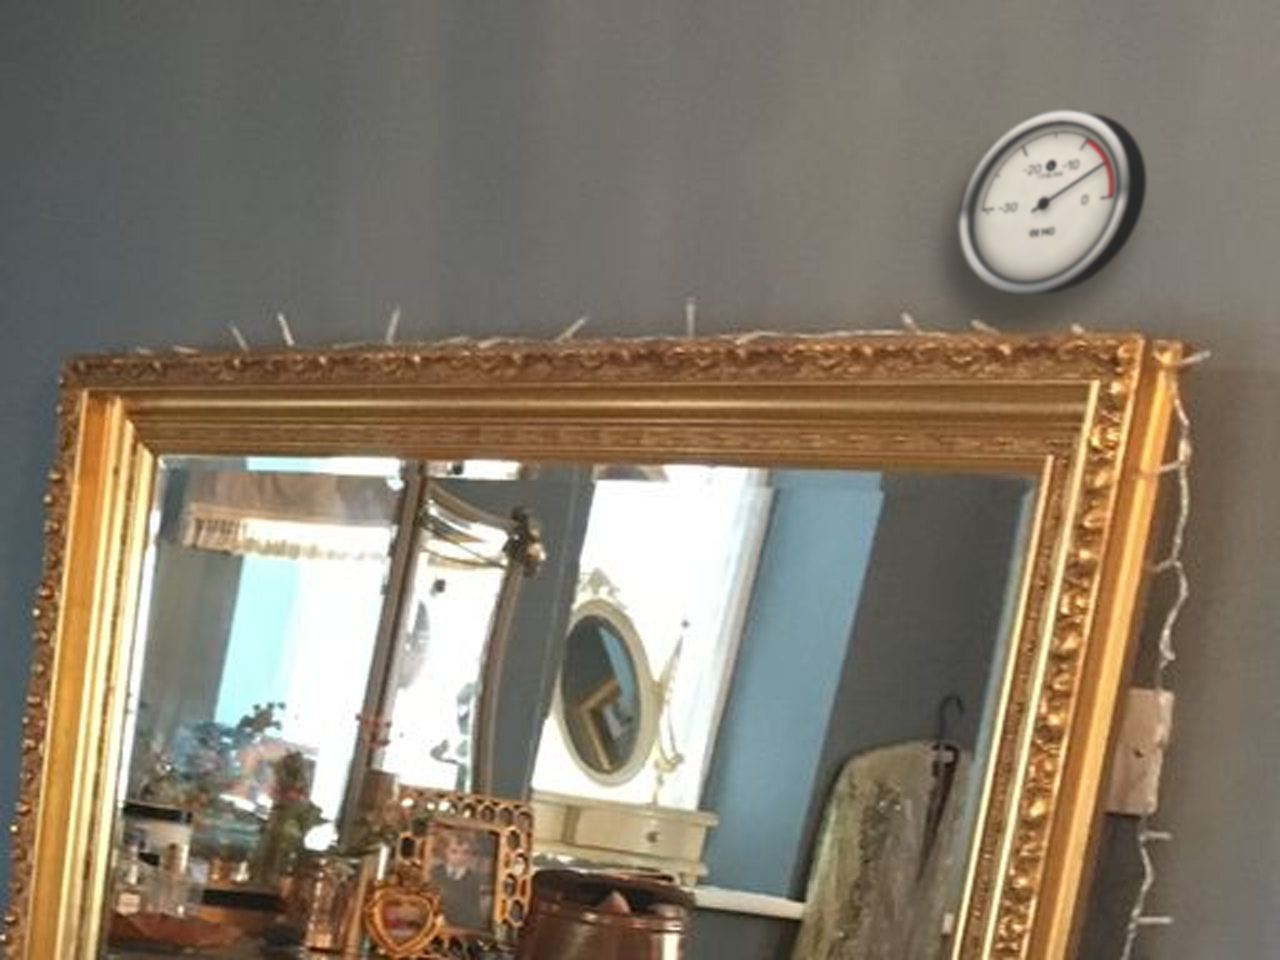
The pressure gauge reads -5 inHg
